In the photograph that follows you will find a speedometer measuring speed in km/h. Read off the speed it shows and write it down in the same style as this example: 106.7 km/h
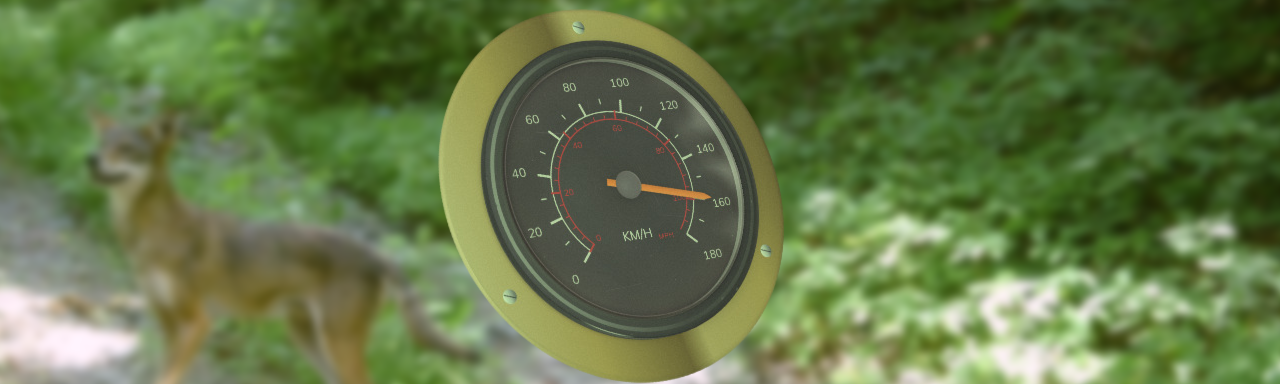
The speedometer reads 160 km/h
